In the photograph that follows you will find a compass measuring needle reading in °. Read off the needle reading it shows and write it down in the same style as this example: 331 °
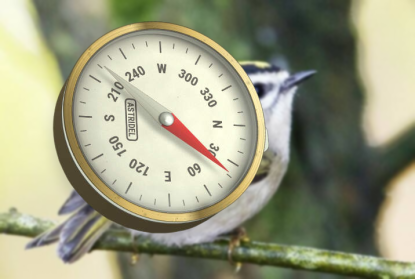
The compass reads 40 °
